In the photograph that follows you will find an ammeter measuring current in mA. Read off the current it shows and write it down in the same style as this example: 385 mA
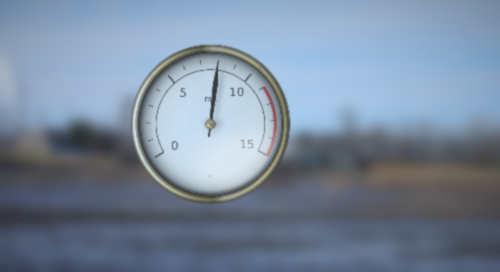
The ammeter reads 8 mA
